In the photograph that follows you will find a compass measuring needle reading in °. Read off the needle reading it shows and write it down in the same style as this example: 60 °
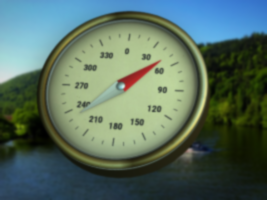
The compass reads 50 °
